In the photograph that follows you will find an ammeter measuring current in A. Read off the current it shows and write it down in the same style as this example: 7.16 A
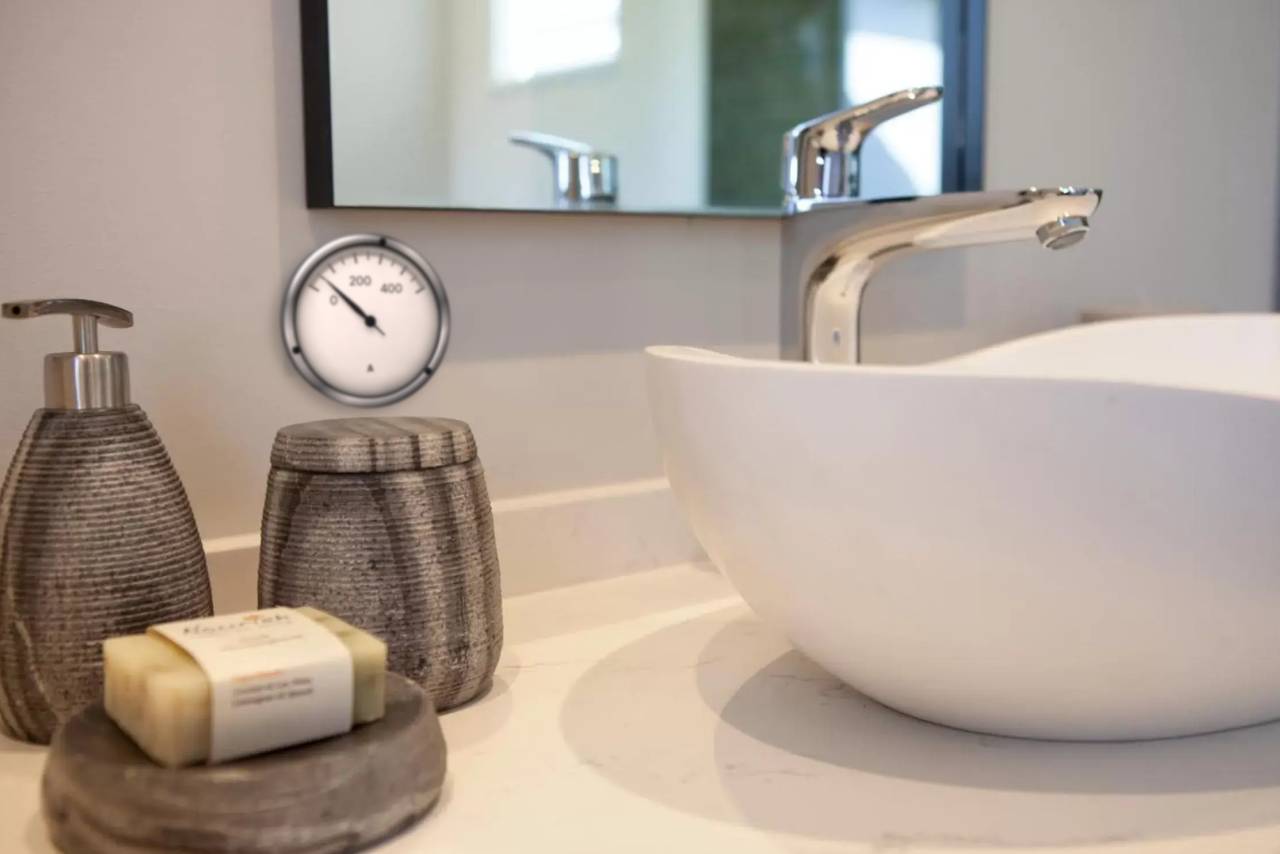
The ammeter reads 50 A
